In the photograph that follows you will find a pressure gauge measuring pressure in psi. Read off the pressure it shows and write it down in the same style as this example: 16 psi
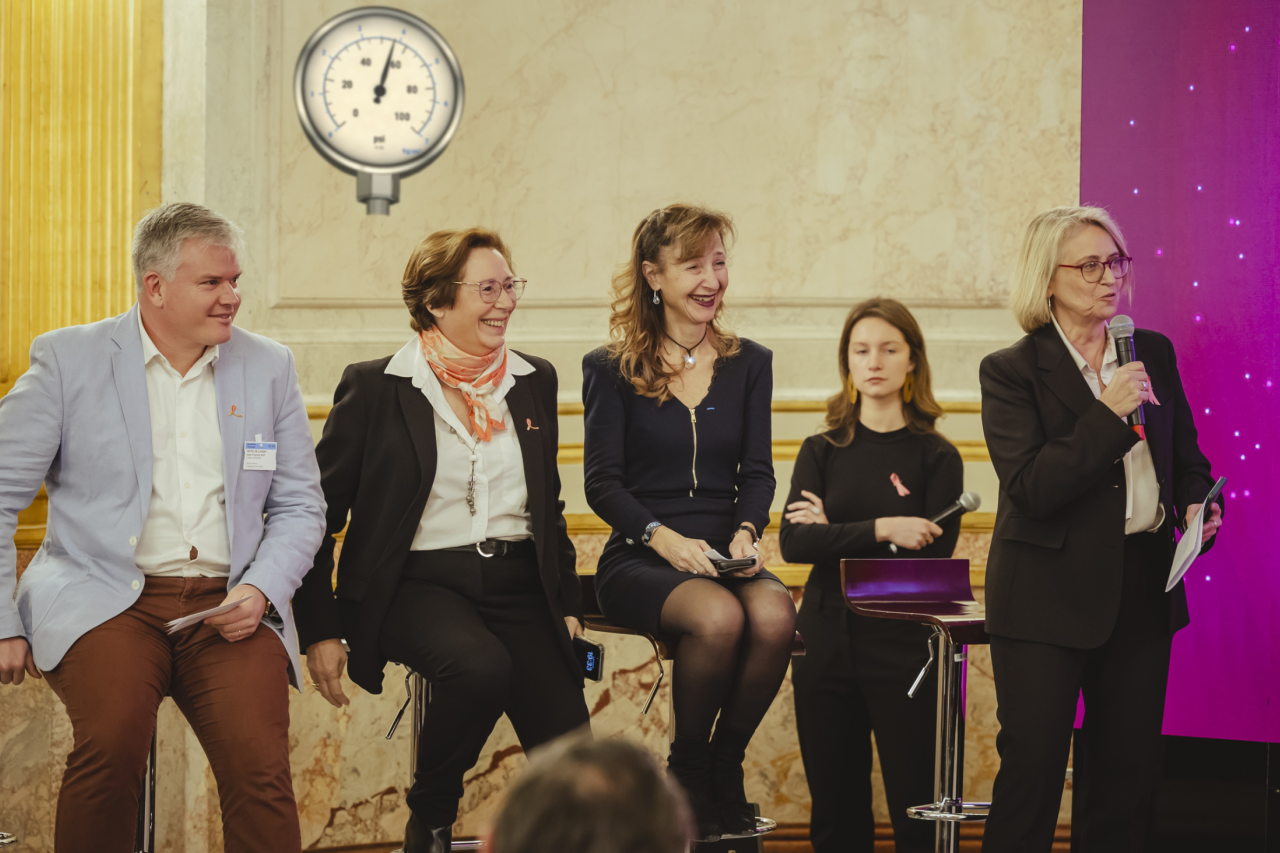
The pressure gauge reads 55 psi
